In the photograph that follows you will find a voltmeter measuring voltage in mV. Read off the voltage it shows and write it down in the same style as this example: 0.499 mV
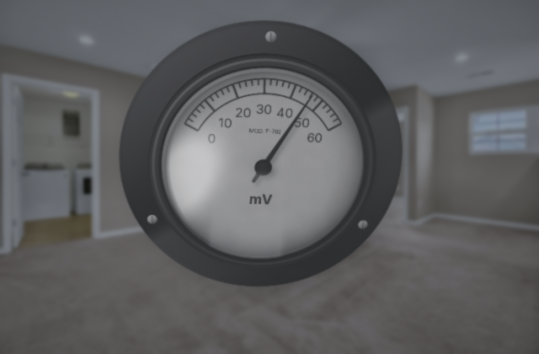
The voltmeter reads 46 mV
